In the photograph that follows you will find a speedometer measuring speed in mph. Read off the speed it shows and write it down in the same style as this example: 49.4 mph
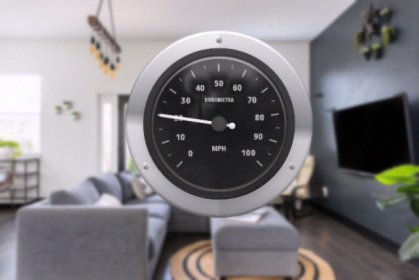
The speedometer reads 20 mph
